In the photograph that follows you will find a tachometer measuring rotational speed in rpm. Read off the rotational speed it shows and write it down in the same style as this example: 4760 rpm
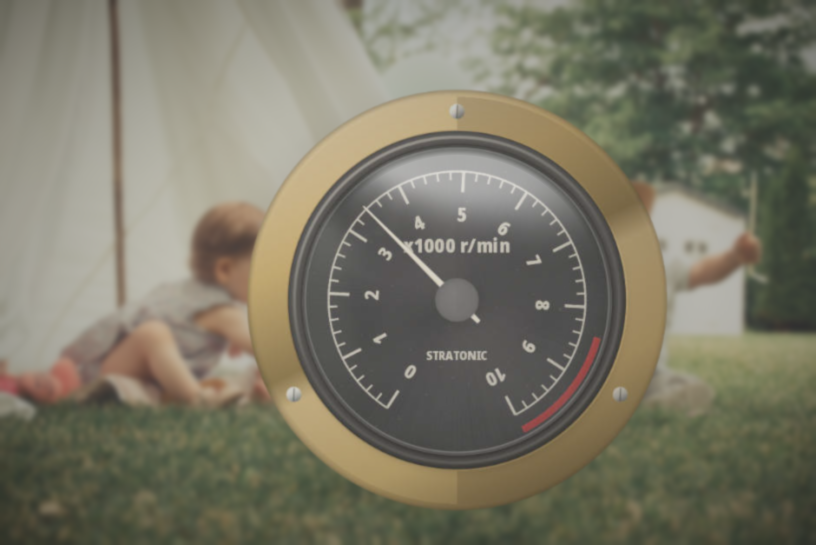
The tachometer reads 3400 rpm
